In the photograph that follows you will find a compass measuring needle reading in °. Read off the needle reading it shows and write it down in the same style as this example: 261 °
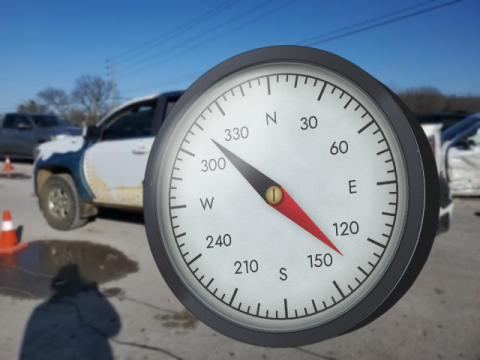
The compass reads 135 °
